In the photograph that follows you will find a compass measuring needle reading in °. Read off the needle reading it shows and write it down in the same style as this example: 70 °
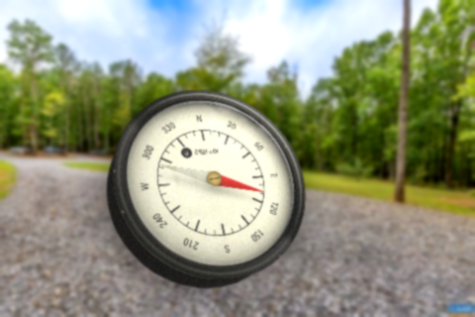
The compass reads 110 °
